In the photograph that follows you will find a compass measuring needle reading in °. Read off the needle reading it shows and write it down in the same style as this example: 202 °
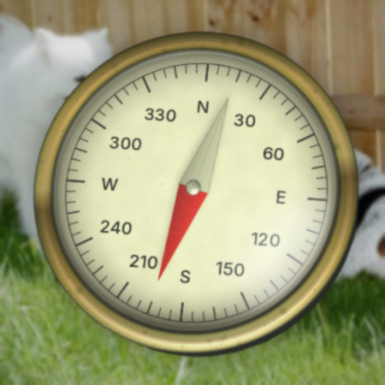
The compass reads 195 °
